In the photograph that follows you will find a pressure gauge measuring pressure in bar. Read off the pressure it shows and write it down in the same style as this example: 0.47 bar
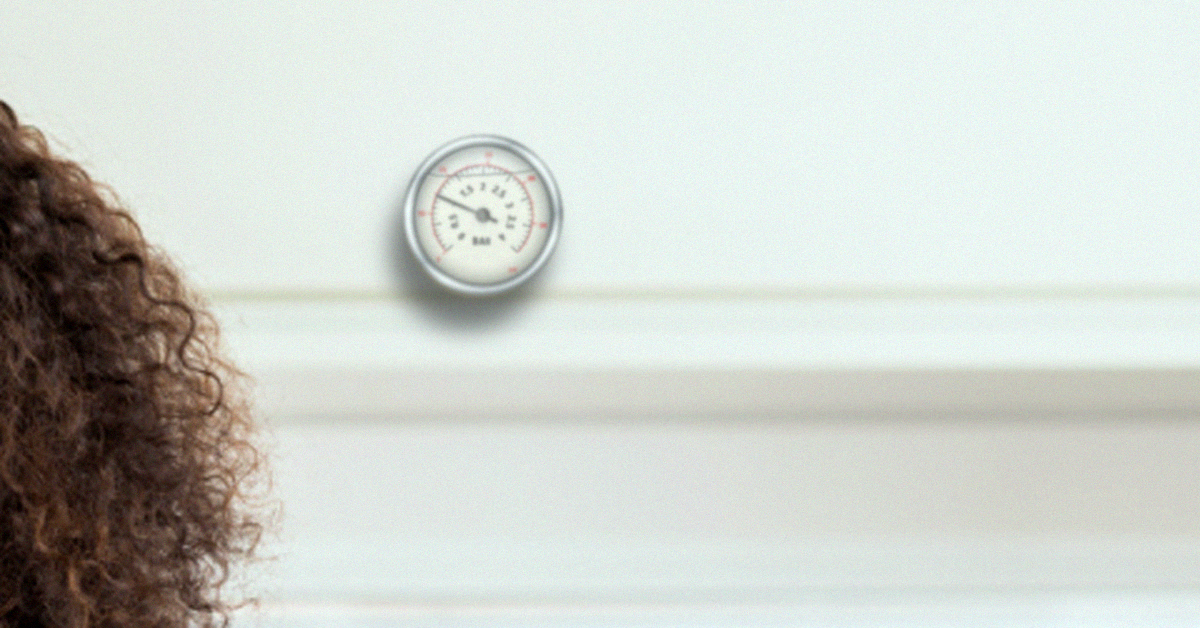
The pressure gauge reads 1 bar
